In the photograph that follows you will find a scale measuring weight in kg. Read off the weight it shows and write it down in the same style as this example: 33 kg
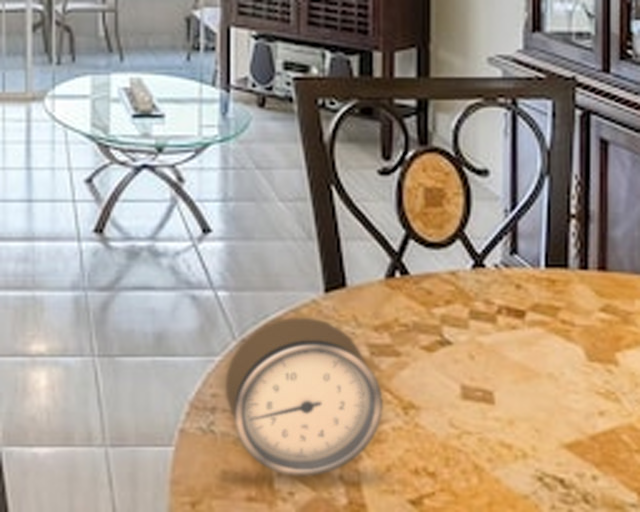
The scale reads 7.5 kg
